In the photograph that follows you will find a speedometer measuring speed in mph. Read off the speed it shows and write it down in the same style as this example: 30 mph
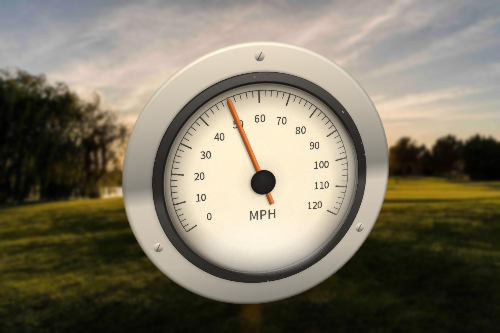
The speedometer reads 50 mph
